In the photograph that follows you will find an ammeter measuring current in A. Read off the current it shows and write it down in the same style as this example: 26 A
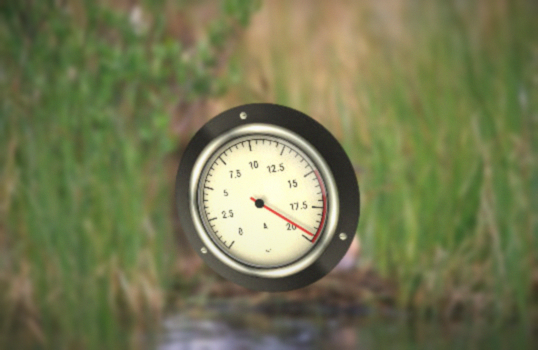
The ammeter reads 19.5 A
